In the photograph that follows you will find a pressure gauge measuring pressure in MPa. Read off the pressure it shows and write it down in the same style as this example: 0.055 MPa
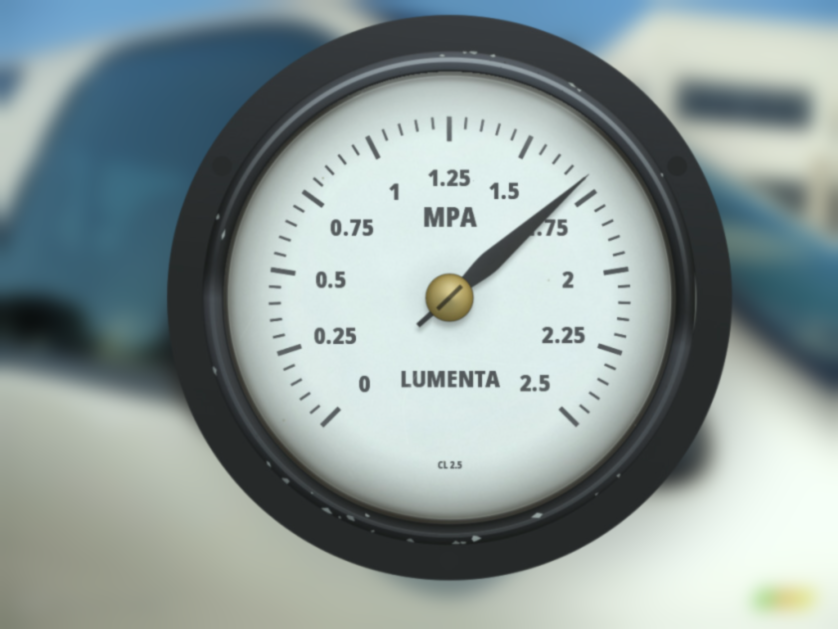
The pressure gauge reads 1.7 MPa
